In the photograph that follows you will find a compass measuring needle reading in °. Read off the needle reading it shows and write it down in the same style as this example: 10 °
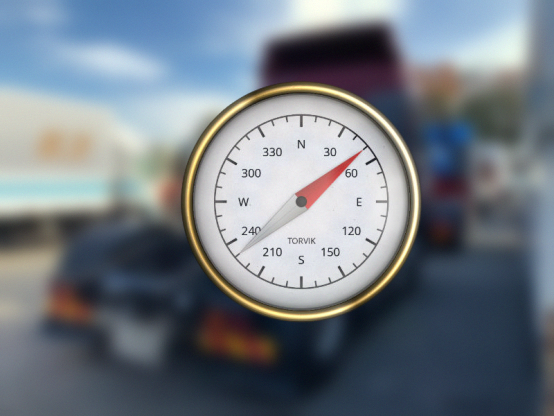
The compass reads 50 °
